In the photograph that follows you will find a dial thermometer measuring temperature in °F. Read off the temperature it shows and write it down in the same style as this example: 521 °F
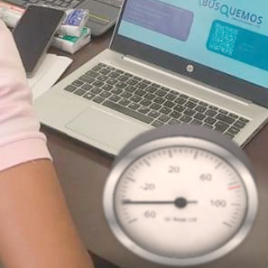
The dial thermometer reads -40 °F
